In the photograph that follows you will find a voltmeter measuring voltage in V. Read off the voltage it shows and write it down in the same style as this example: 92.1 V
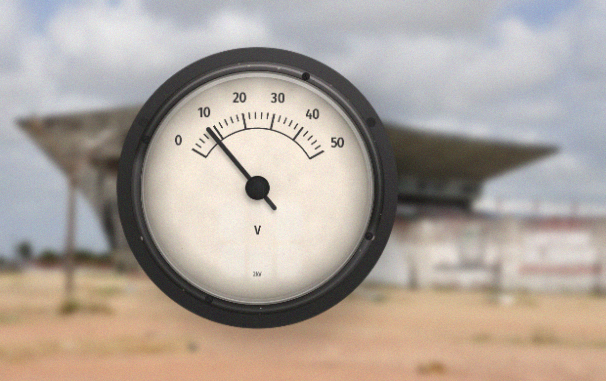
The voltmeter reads 8 V
